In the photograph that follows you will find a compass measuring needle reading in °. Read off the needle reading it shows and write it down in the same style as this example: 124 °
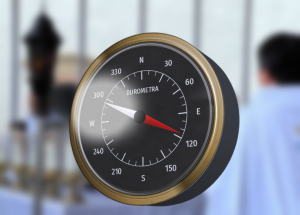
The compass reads 115 °
